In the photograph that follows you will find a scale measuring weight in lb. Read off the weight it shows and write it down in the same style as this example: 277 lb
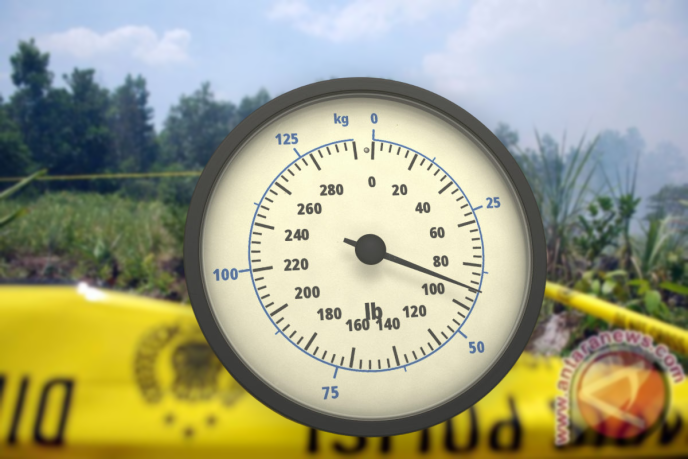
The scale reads 92 lb
